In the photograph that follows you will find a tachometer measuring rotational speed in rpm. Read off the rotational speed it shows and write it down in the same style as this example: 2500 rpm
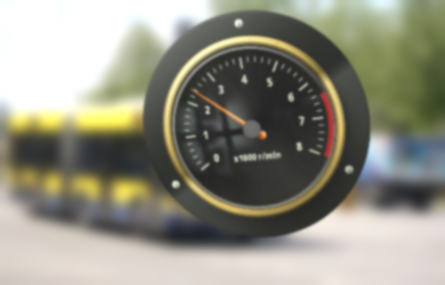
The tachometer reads 2400 rpm
